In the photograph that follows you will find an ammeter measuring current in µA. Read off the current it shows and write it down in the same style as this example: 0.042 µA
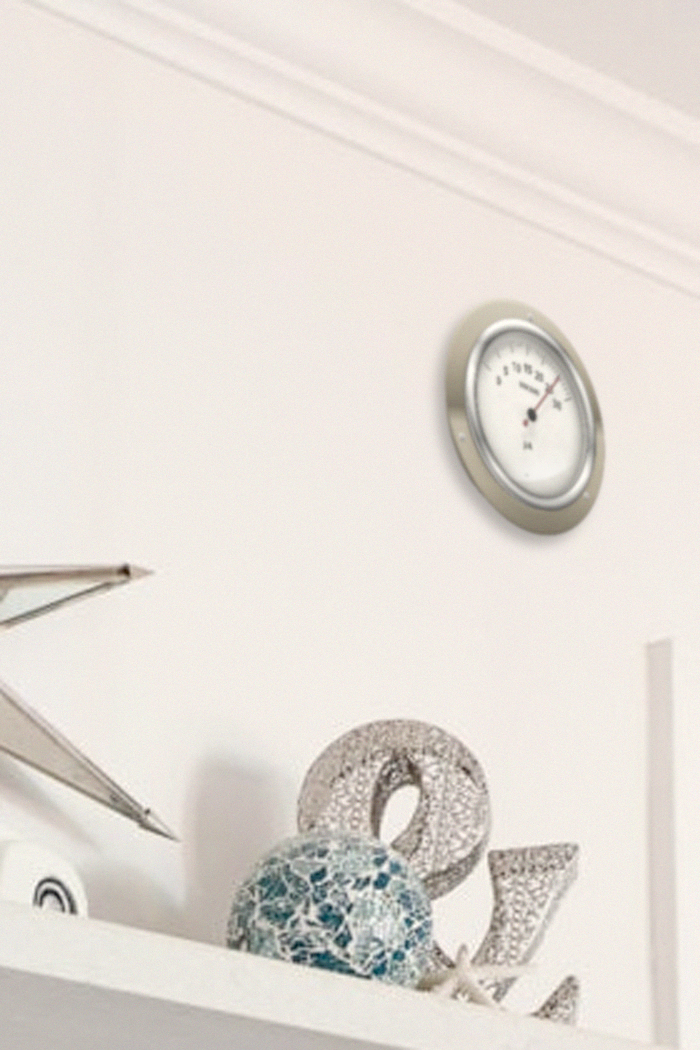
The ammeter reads 25 µA
